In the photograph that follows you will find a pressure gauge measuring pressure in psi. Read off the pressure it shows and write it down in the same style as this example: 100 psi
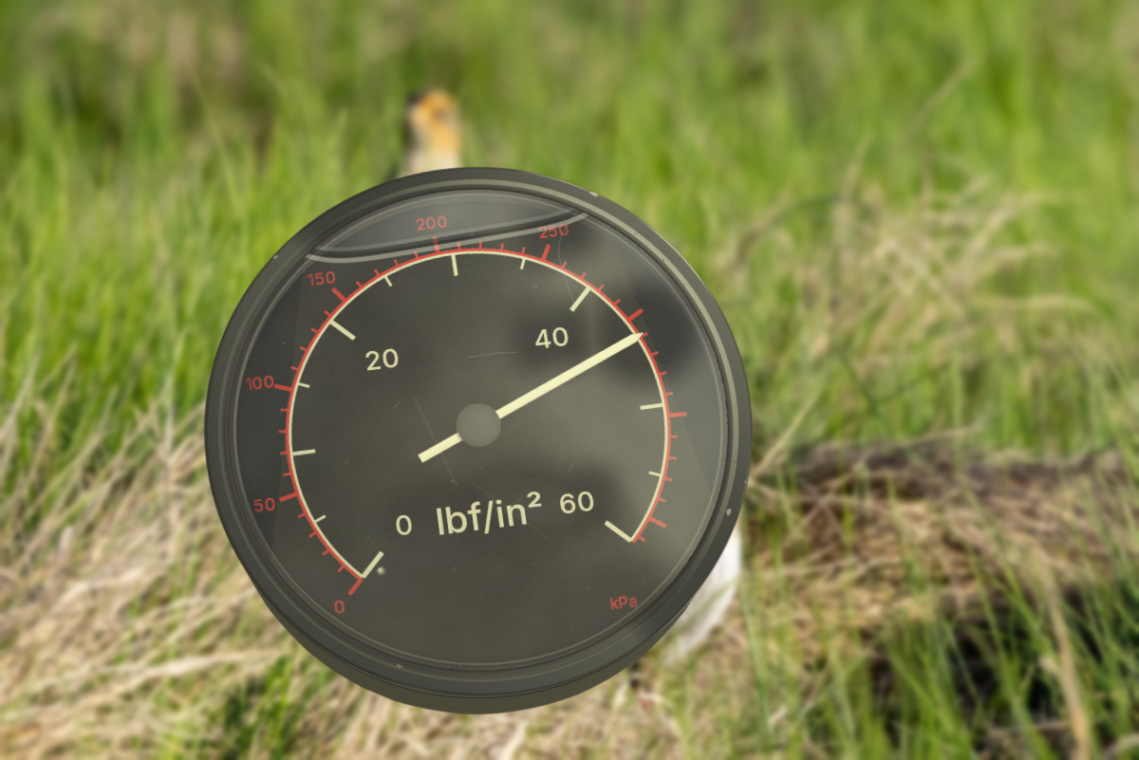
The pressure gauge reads 45 psi
